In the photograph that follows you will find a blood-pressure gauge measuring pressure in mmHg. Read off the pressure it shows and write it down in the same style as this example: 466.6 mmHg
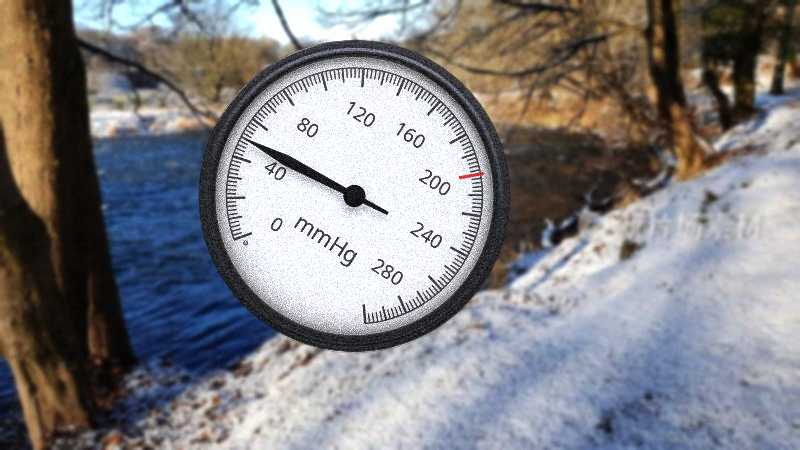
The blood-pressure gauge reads 50 mmHg
